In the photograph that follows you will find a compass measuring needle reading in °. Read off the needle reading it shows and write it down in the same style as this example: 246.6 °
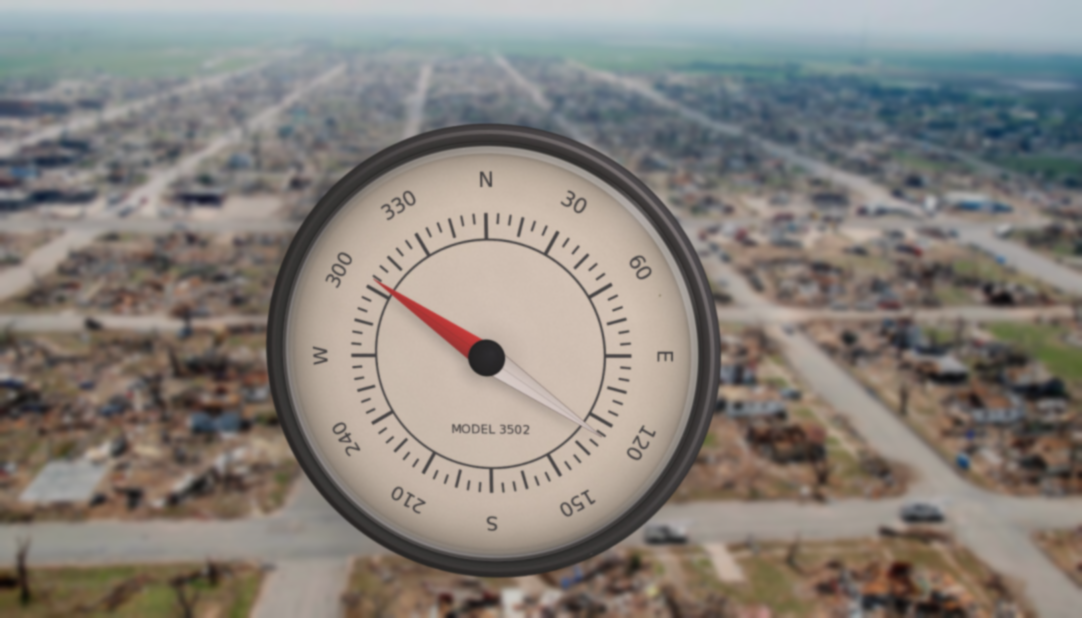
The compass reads 305 °
